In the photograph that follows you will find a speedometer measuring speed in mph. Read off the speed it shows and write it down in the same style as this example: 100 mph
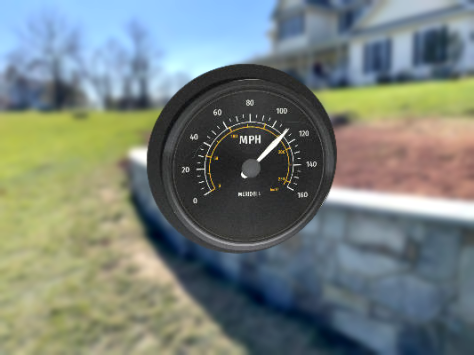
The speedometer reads 110 mph
